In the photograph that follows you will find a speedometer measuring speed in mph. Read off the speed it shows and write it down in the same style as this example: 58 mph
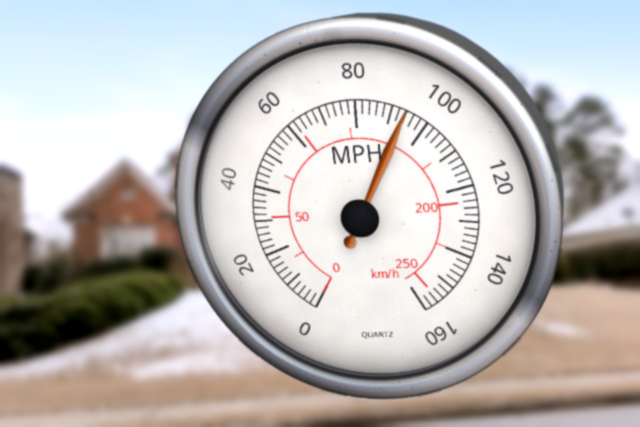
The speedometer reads 94 mph
